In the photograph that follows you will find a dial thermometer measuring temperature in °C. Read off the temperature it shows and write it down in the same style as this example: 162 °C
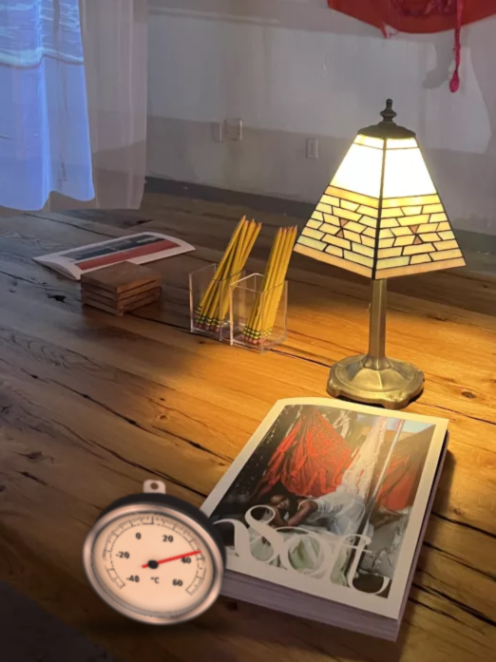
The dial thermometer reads 35 °C
